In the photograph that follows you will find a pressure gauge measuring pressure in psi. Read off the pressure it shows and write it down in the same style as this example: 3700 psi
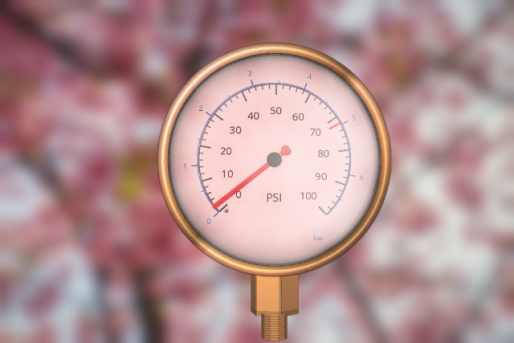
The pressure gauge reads 2 psi
